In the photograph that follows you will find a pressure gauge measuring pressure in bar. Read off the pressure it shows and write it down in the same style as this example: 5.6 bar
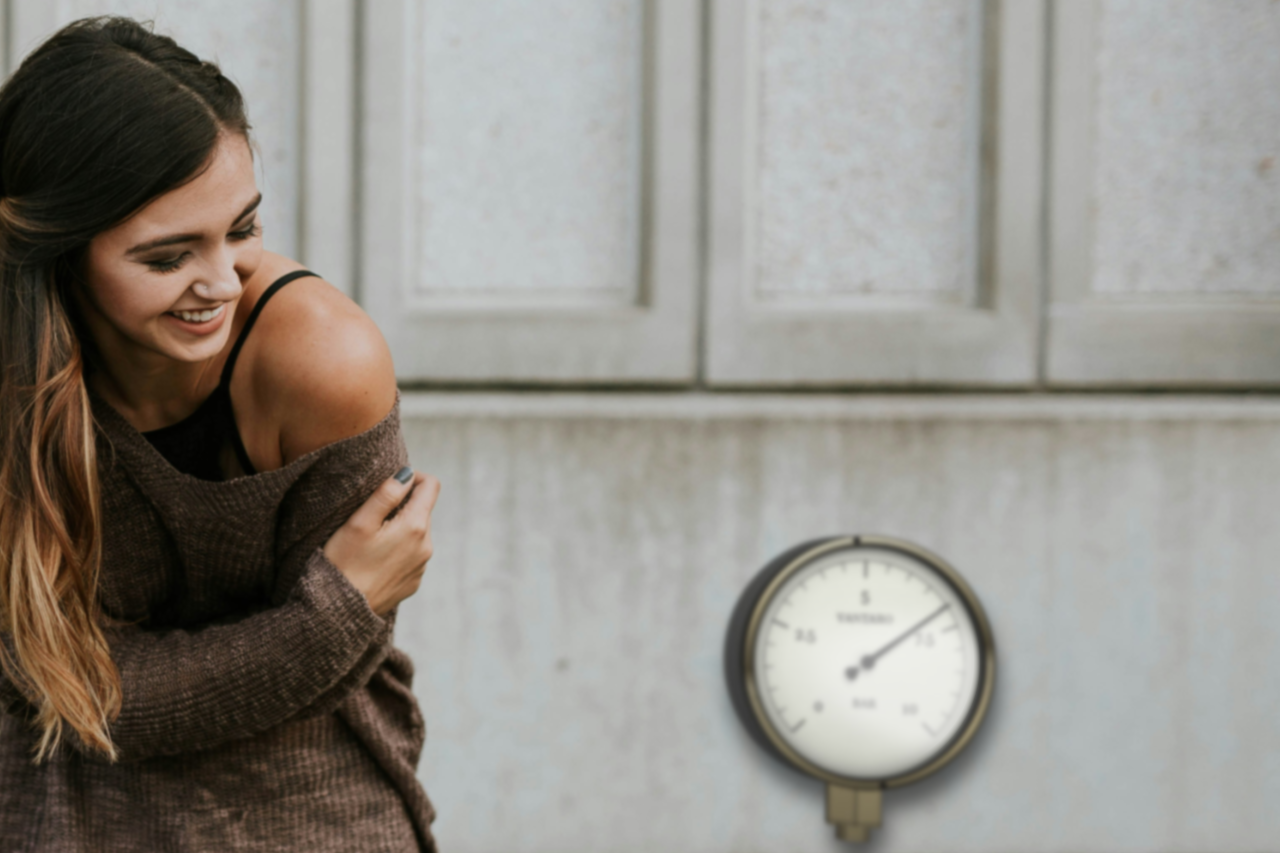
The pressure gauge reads 7 bar
